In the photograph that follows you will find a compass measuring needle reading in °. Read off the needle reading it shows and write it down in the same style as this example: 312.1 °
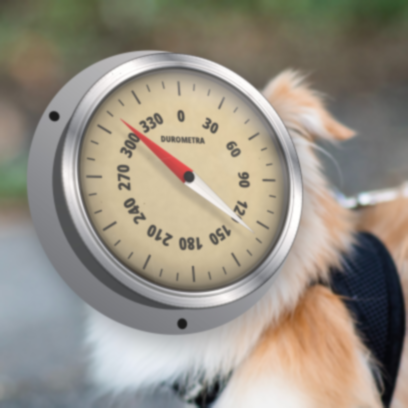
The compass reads 310 °
